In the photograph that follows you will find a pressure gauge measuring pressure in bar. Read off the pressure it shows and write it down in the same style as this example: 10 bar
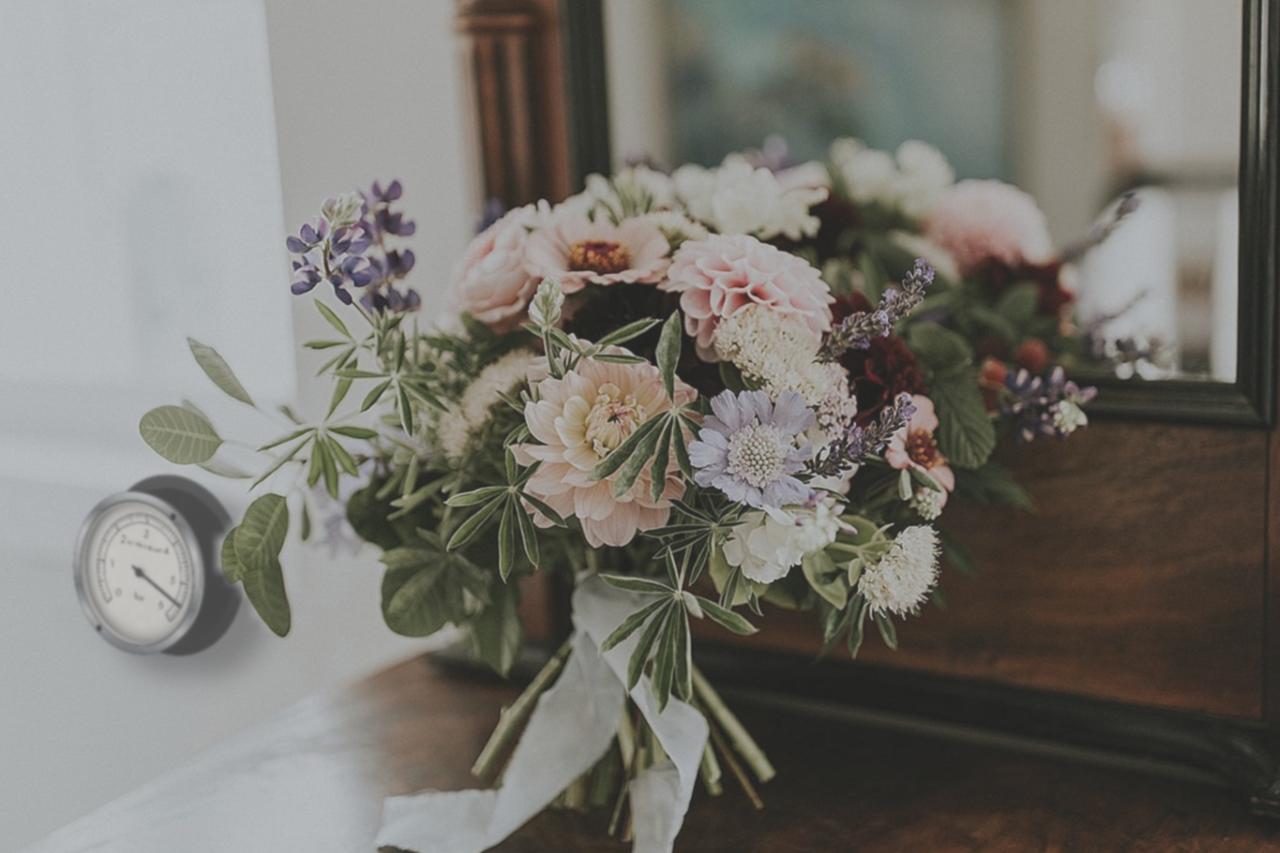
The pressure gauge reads 5.5 bar
